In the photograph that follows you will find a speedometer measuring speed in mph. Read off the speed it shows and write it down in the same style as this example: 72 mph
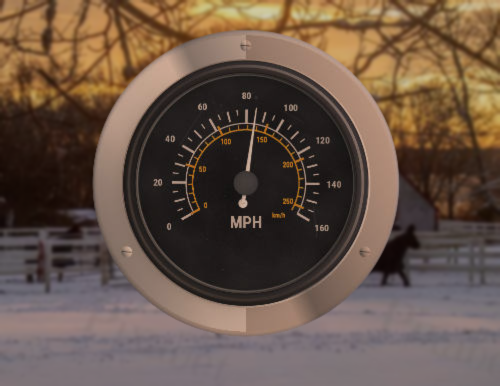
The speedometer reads 85 mph
